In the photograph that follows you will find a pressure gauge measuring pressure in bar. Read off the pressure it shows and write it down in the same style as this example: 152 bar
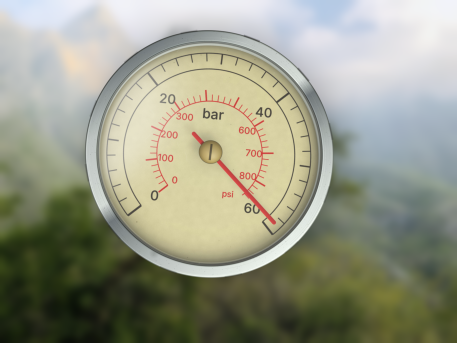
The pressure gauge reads 59 bar
